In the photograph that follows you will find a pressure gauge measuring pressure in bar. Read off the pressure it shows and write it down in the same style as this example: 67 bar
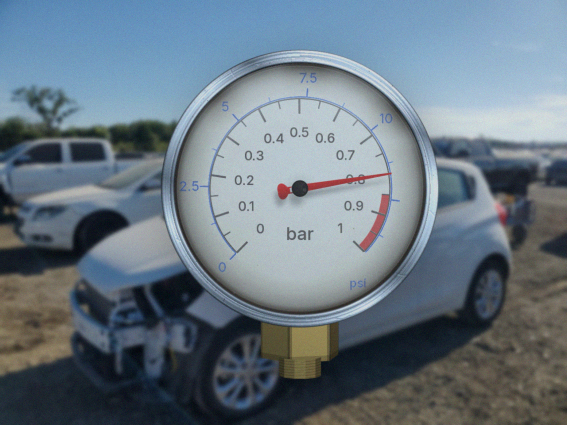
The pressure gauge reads 0.8 bar
